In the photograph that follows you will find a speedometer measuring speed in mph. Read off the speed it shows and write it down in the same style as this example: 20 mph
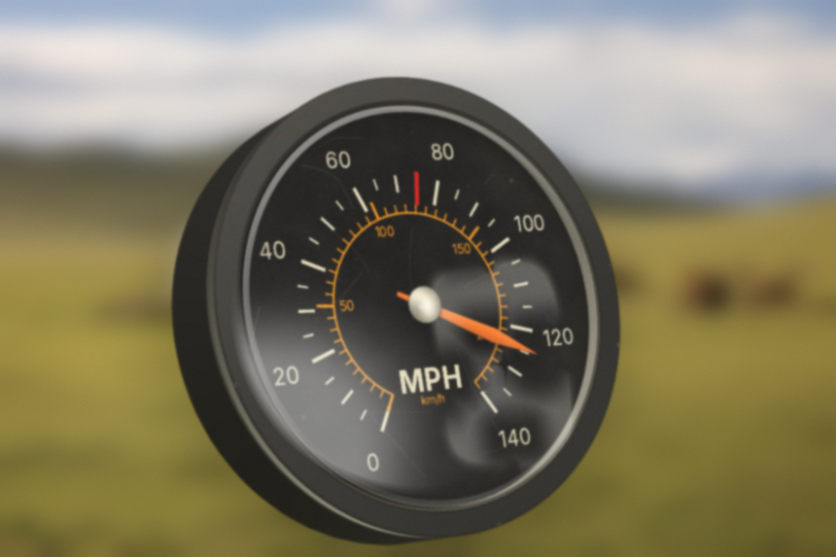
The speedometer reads 125 mph
